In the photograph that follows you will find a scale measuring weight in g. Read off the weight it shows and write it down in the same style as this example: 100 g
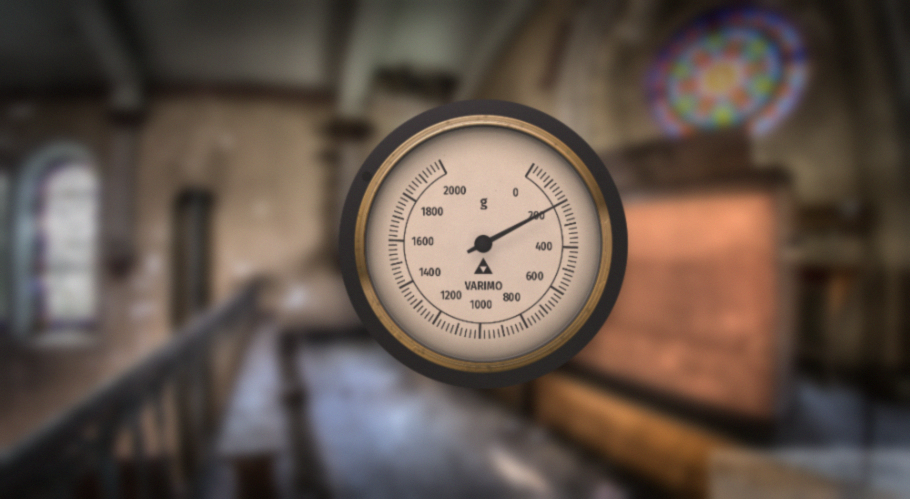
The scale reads 200 g
